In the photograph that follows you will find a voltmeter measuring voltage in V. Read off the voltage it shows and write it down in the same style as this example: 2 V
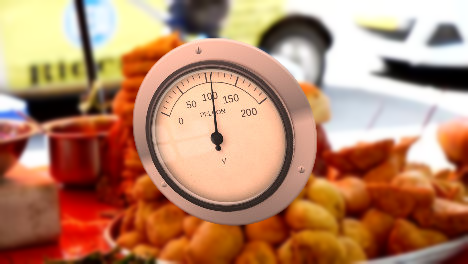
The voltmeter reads 110 V
